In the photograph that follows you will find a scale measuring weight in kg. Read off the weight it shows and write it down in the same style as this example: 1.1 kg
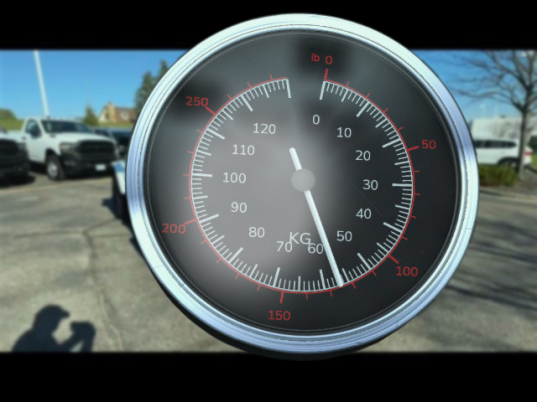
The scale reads 57 kg
